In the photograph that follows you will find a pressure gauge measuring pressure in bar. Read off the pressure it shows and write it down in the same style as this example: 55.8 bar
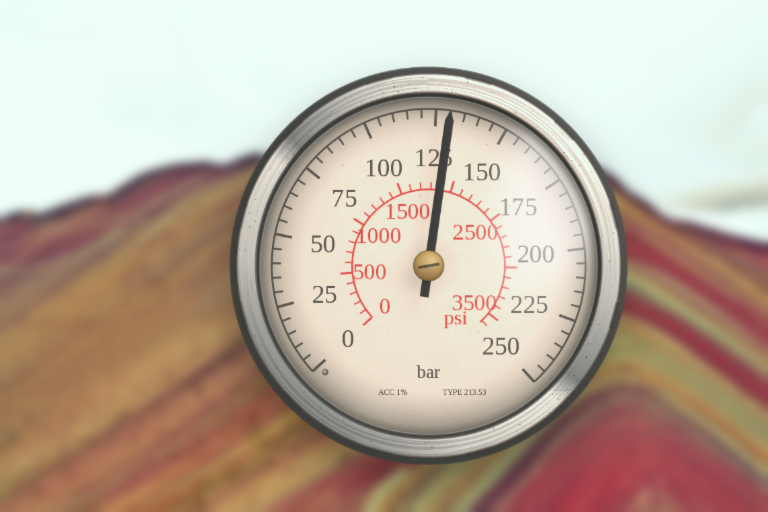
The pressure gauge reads 130 bar
